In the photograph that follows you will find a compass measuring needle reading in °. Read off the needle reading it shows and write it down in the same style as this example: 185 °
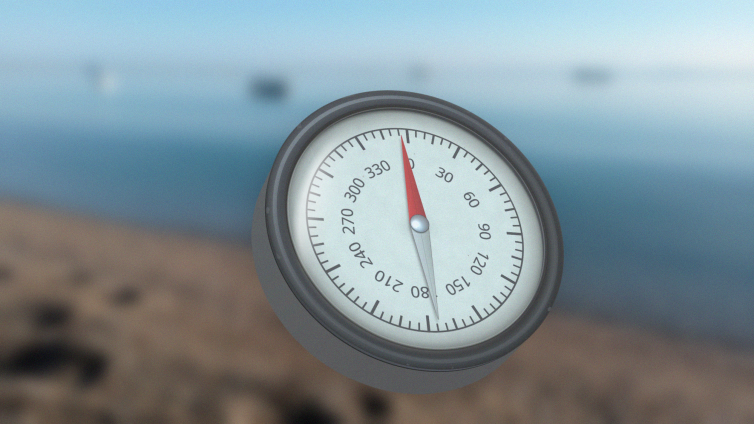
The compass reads 355 °
